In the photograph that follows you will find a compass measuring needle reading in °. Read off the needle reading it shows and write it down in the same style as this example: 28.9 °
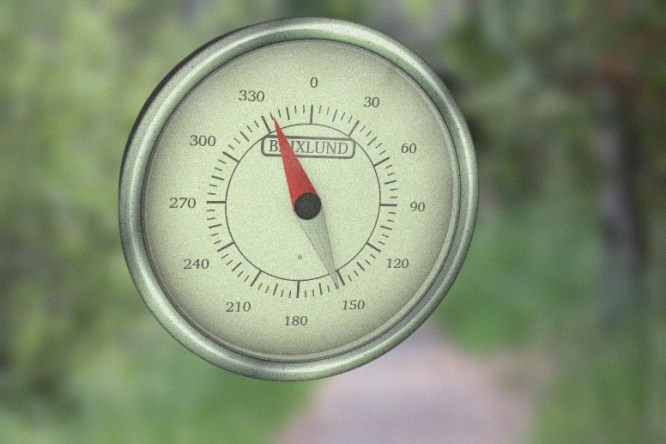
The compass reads 335 °
